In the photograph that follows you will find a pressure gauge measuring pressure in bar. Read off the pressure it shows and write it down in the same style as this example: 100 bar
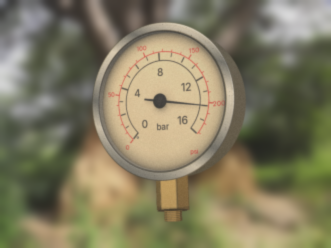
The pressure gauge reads 14 bar
